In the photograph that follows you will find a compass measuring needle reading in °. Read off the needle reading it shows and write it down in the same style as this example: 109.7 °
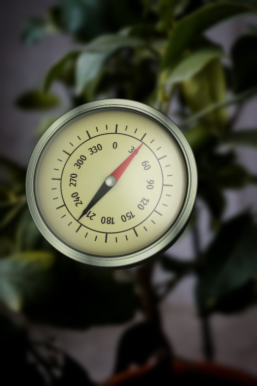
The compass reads 35 °
